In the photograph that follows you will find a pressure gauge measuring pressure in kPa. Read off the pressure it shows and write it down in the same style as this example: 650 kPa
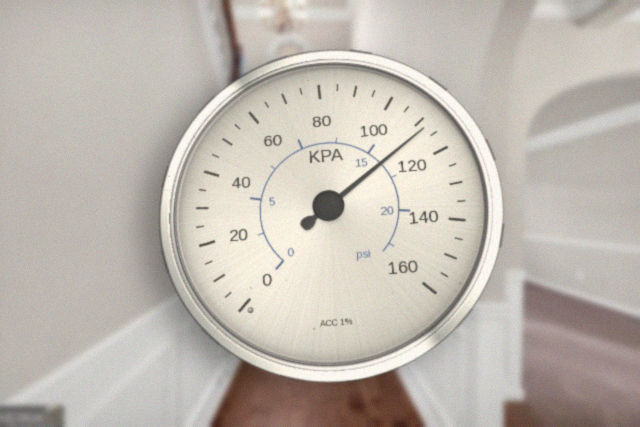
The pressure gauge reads 112.5 kPa
